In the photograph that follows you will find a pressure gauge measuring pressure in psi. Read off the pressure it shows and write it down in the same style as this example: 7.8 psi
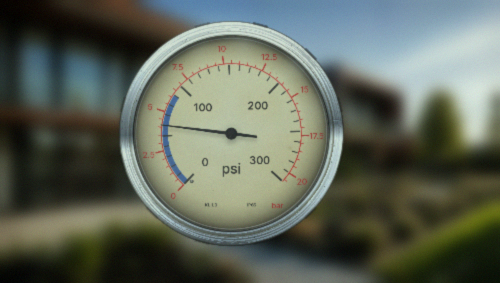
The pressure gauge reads 60 psi
